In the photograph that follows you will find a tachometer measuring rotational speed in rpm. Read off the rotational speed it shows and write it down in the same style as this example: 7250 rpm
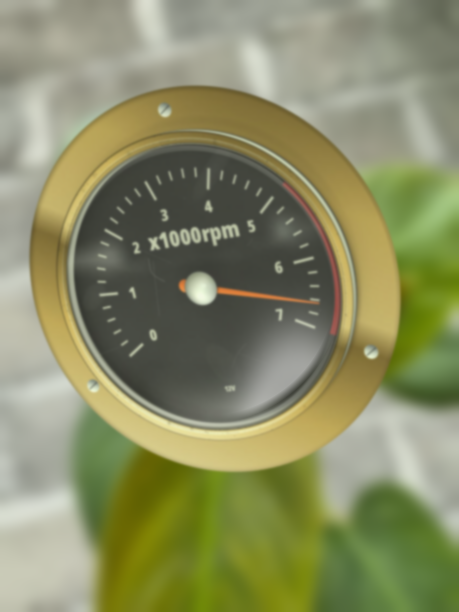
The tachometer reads 6600 rpm
